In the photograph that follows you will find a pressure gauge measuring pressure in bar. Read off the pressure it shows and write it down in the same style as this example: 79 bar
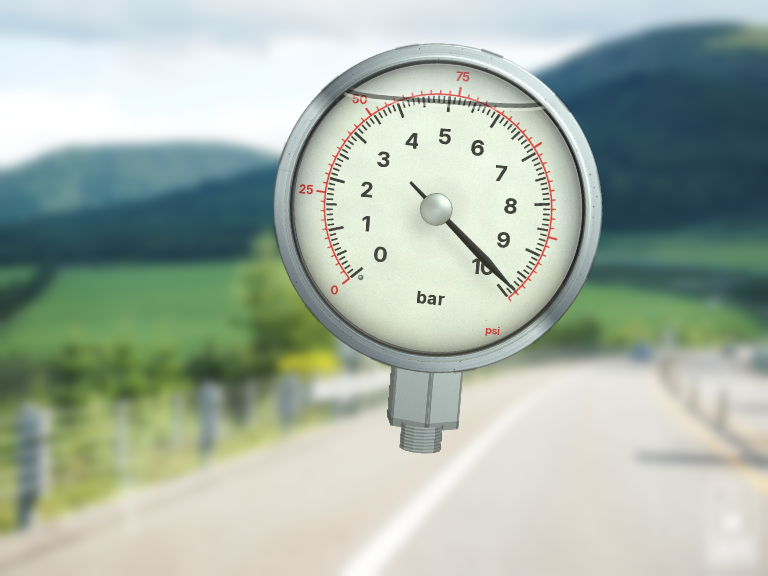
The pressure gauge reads 9.8 bar
